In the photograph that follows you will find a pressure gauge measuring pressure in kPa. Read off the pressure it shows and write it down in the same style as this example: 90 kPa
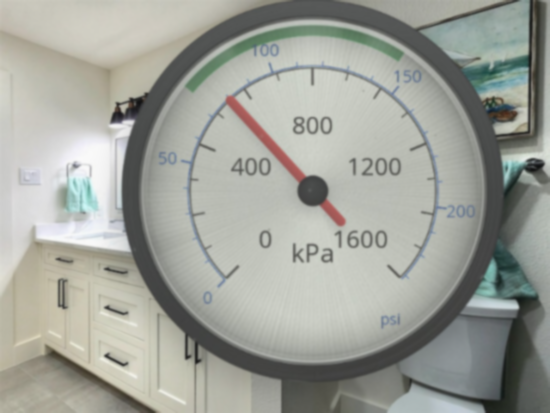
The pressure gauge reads 550 kPa
